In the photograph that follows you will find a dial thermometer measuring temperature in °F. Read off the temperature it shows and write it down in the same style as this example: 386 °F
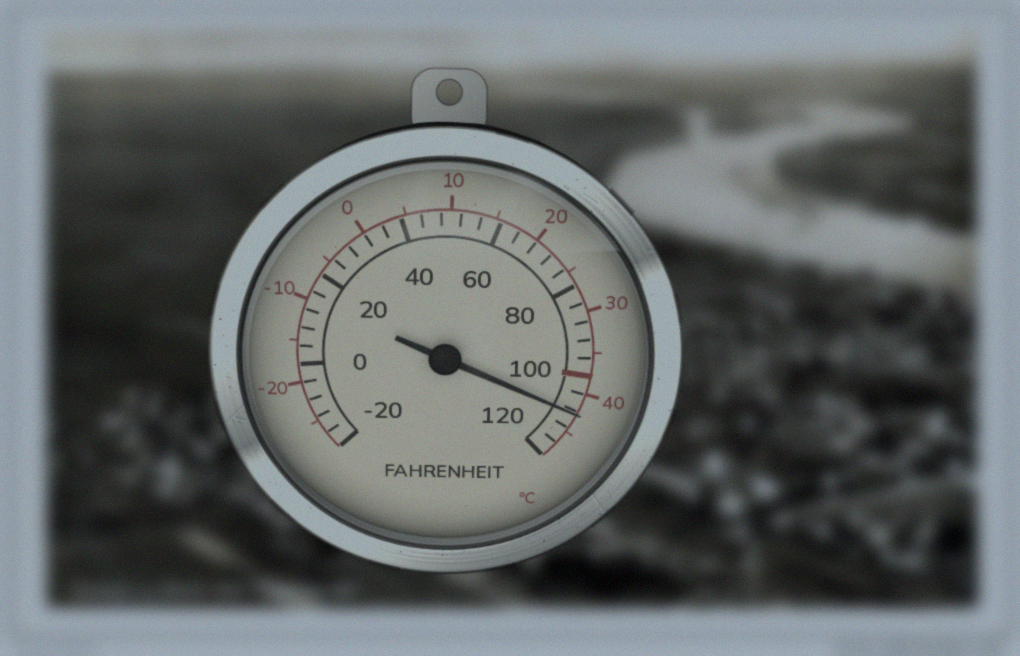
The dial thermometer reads 108 °F
